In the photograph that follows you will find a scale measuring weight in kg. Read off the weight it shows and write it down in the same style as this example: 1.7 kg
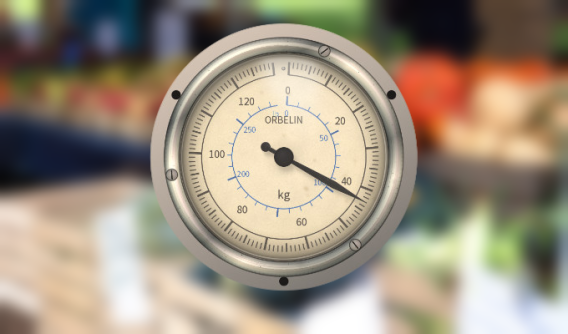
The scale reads 43 kg
